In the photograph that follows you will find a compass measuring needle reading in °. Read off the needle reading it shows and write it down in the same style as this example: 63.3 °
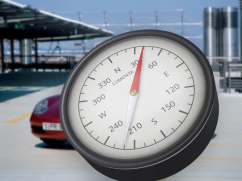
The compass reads 40 °
